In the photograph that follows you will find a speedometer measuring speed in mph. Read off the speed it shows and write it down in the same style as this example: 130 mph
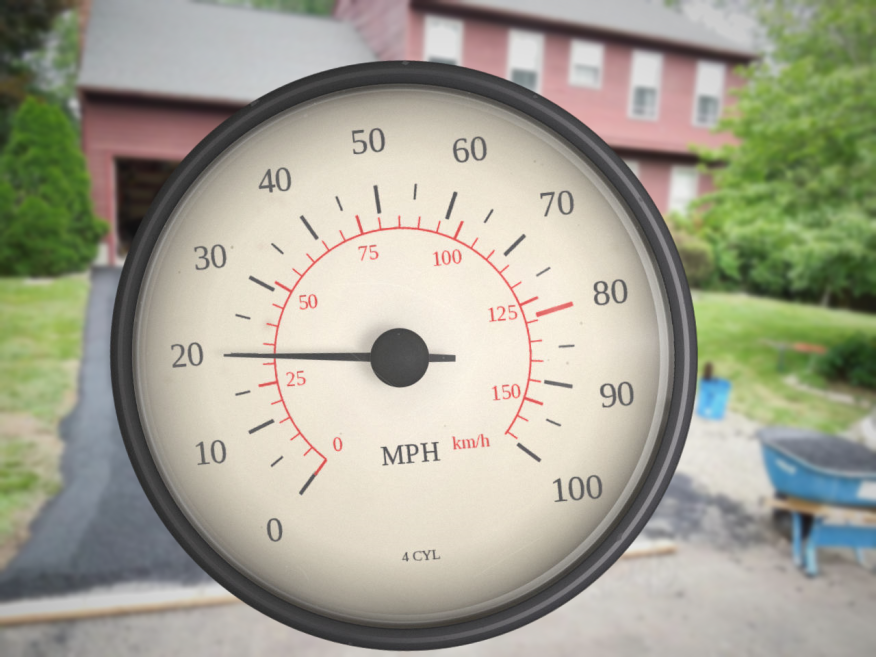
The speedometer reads 20 mph
